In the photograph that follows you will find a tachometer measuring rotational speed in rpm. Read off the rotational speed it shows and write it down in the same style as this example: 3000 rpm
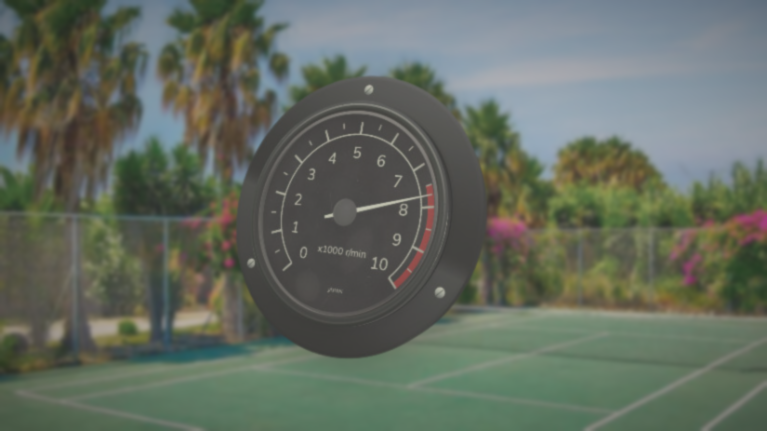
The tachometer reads 7750 rpm
